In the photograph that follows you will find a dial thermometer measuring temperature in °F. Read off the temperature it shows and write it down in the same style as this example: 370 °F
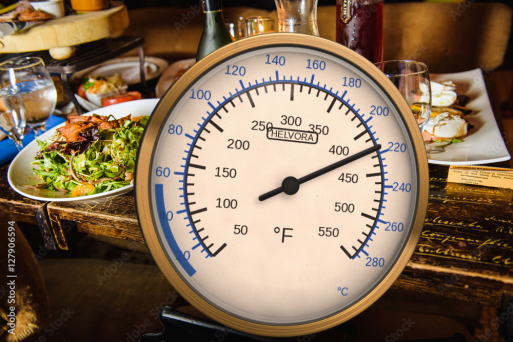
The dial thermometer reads 420 °F
